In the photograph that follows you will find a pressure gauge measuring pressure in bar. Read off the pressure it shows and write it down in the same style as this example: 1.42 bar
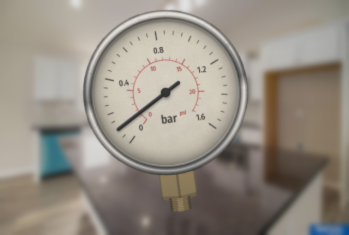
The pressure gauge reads 0.1 bar
